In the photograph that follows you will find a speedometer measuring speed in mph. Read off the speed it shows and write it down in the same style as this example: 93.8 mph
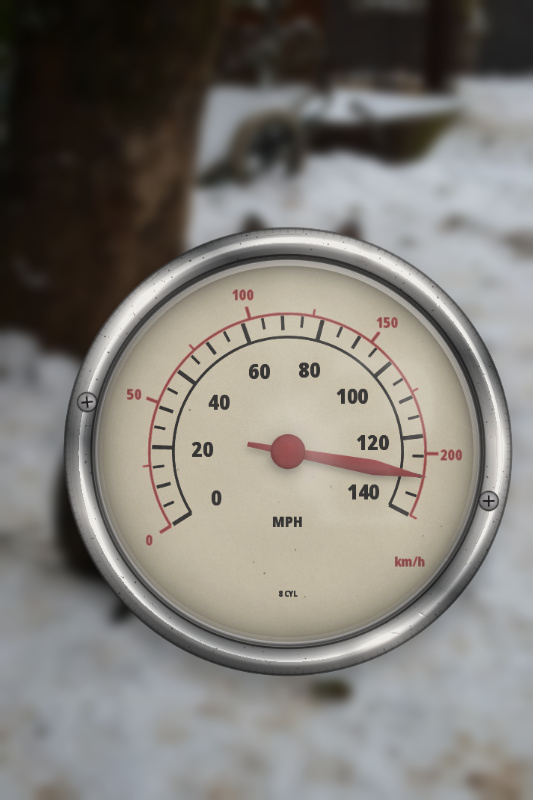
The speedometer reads 130 mph
